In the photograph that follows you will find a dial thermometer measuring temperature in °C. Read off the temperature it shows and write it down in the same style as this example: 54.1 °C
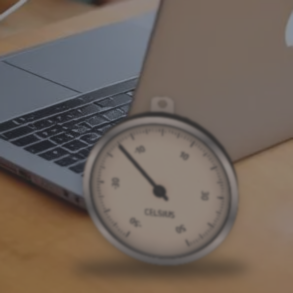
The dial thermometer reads -15 °C
